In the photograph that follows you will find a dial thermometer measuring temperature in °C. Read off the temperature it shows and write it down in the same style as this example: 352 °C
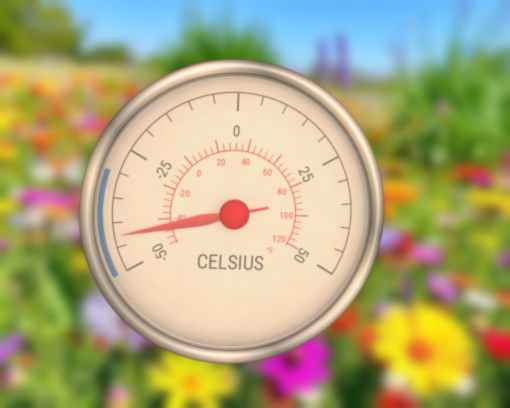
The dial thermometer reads -42.5 °C
